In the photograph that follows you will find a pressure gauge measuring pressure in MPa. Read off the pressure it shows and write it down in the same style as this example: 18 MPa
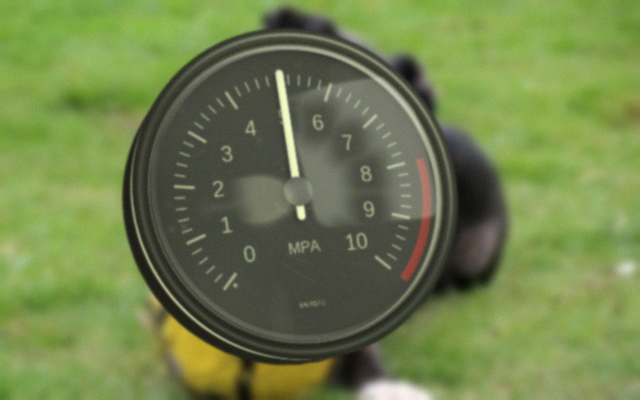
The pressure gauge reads 5 MPa
